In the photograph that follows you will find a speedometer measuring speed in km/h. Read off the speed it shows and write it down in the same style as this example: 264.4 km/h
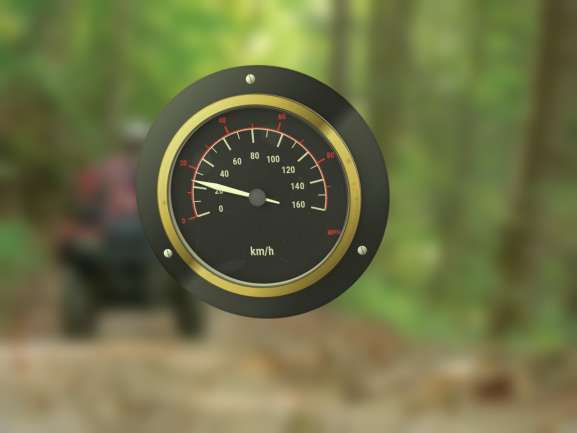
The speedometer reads 25 km/h
